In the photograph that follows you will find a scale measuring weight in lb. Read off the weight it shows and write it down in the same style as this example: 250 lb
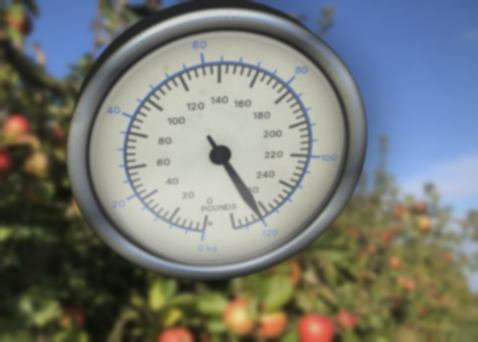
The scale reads 264 lb
